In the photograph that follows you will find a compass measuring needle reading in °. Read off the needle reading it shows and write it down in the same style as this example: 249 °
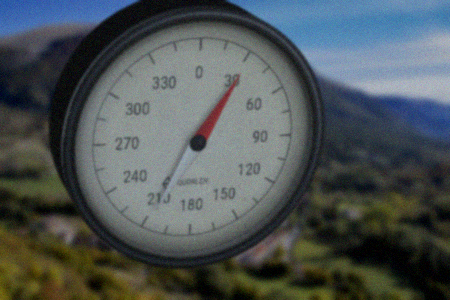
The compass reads 30 °
